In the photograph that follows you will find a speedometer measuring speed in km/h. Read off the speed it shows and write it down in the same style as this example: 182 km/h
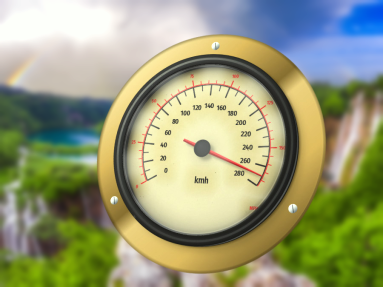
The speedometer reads 270 km/h
